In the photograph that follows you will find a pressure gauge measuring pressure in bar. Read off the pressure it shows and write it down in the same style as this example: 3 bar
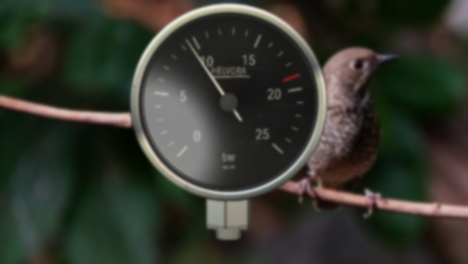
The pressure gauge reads 9.5 bar
